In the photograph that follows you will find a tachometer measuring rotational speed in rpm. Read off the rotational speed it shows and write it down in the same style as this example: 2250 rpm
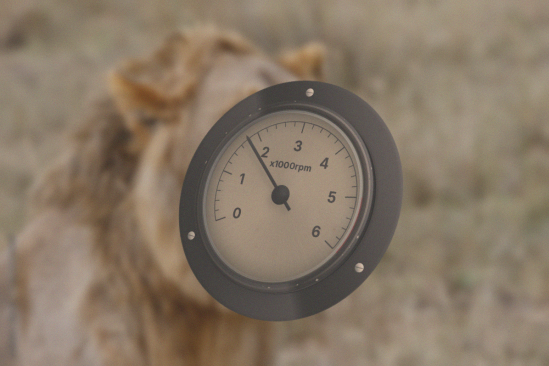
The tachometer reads 1800 rpm
